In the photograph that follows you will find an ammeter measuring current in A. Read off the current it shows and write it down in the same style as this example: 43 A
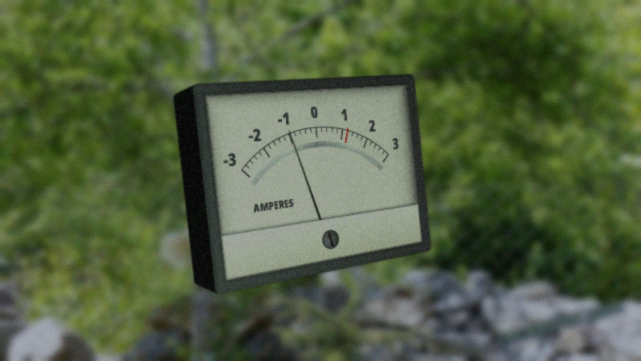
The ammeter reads -1 A
